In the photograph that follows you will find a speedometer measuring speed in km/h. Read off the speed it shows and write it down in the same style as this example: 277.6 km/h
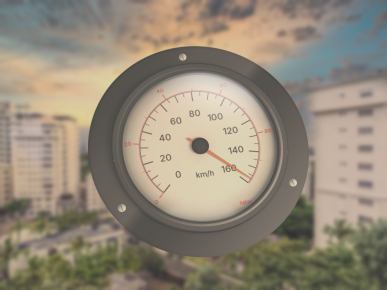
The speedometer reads 157.5 km/h
